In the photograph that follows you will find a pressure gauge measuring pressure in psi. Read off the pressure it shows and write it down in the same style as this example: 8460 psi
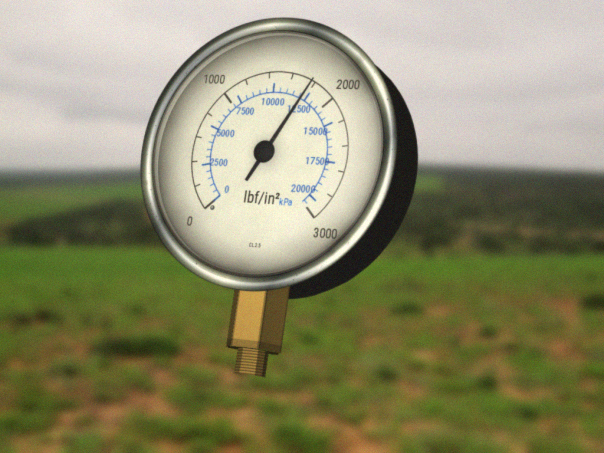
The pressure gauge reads 1800 psi
